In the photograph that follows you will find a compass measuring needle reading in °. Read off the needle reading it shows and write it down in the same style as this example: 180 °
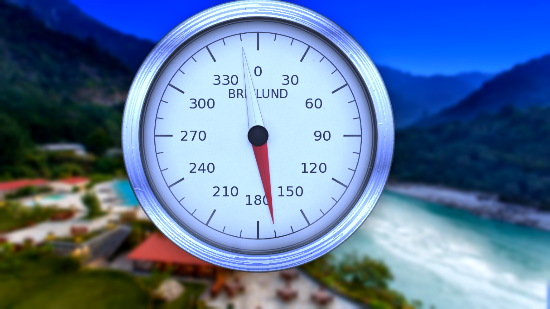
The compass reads 170 °
